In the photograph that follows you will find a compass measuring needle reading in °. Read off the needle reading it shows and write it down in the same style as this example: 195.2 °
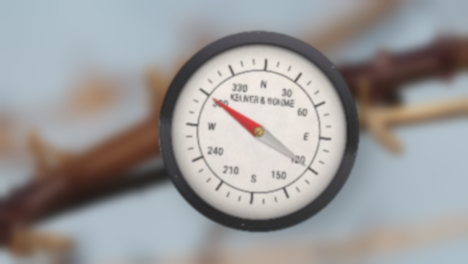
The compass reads 300 °
